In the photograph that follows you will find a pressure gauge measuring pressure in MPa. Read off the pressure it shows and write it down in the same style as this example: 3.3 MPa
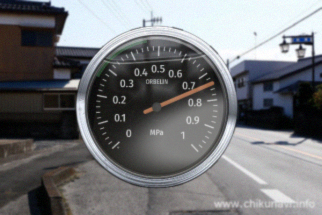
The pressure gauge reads 0.74 MPa
